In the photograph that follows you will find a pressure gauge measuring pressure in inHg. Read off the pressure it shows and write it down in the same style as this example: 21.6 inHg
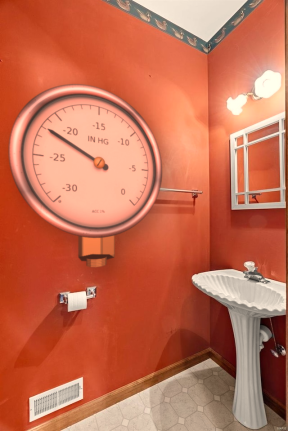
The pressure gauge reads -22 inHg
